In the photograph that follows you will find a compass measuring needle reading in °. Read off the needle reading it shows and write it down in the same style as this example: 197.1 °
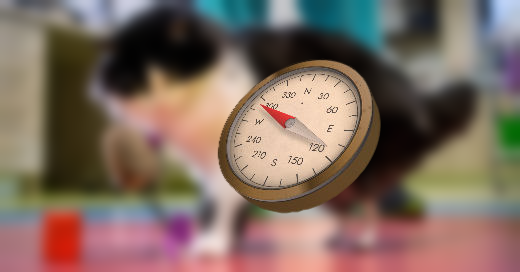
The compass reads 292.5 °
